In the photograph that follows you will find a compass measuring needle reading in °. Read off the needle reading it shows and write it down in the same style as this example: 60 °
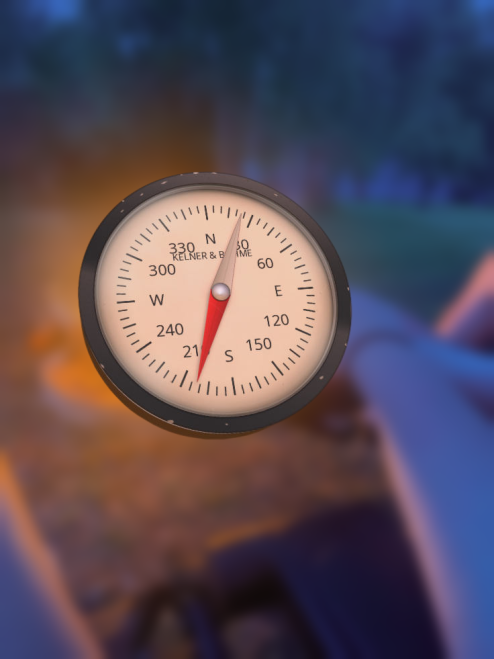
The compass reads 202.5 °
